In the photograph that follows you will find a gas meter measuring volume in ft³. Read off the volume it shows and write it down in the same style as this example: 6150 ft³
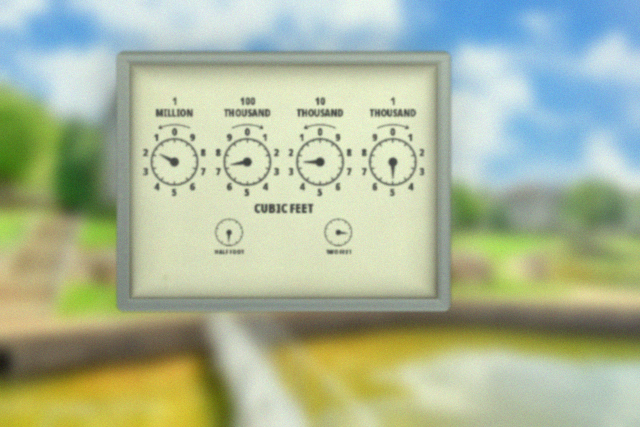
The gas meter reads 172500 ft³
